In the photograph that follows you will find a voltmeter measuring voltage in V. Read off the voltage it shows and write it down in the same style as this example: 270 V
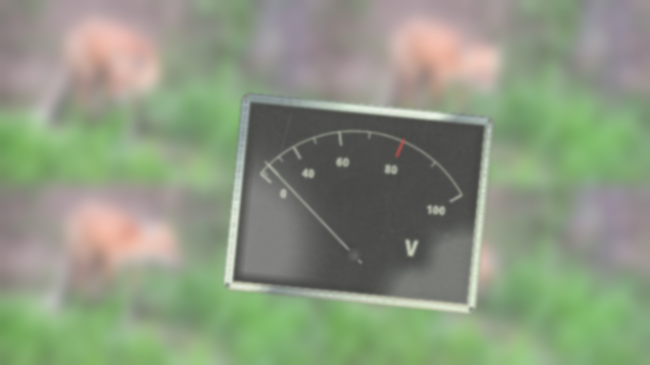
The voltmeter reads 20 V
